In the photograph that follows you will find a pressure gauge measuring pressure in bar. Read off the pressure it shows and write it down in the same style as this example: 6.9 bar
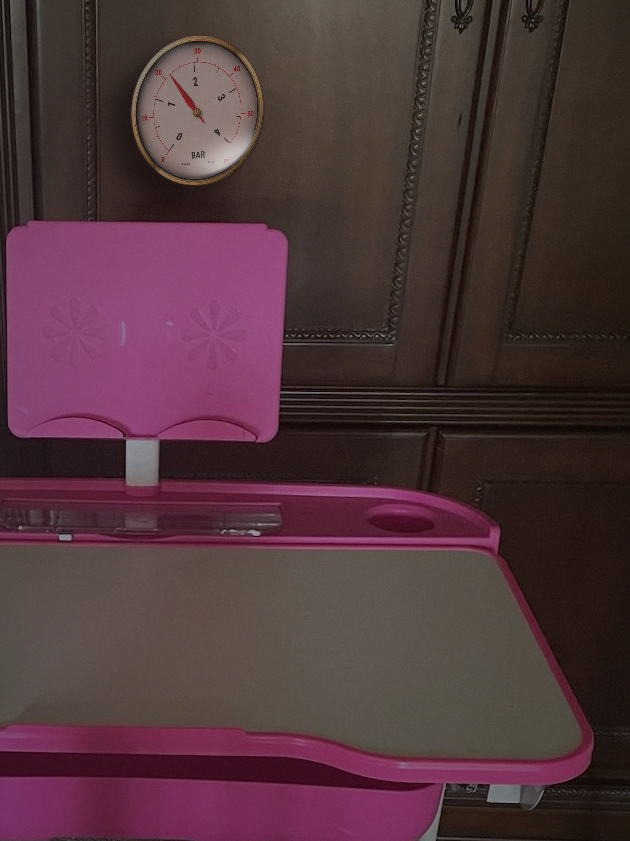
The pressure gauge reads 1.5 bar
